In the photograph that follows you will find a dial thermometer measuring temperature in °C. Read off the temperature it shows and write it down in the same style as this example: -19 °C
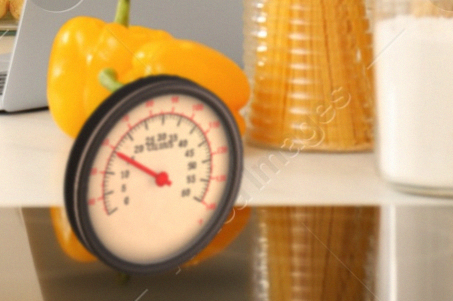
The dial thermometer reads 15 °C
